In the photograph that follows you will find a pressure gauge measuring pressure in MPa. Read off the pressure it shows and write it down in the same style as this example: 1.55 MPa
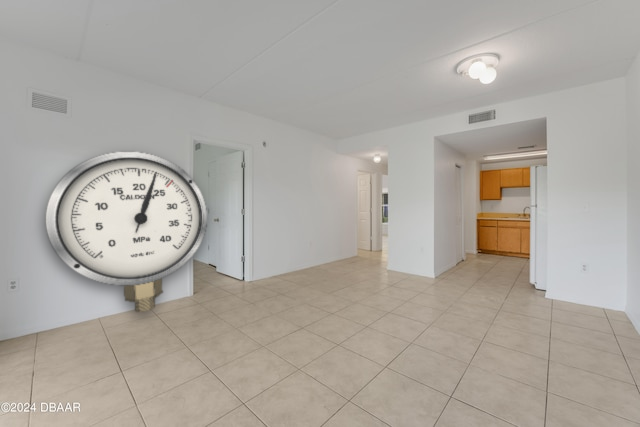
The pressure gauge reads 22.5 MPa
